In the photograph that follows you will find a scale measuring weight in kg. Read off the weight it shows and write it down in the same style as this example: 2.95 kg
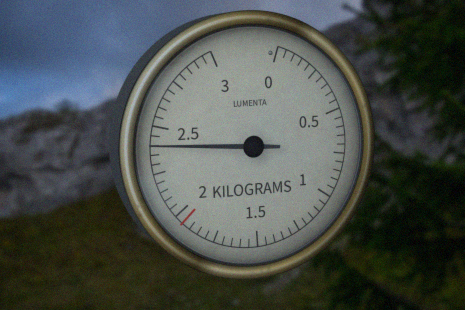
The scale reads 2.4 kg
